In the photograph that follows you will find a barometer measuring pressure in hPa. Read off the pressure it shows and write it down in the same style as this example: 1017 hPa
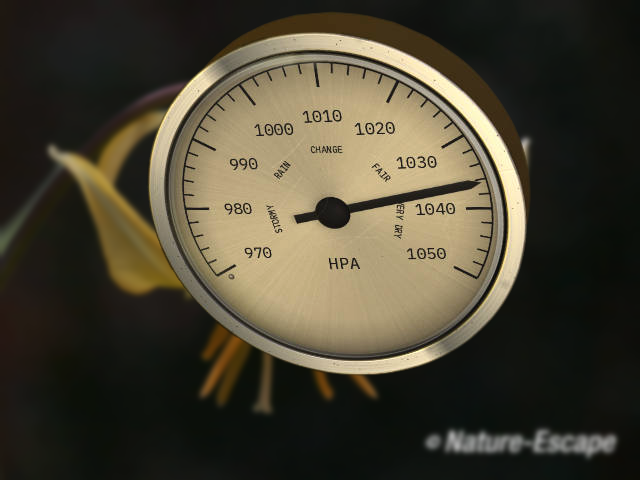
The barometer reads 1036 hPa
